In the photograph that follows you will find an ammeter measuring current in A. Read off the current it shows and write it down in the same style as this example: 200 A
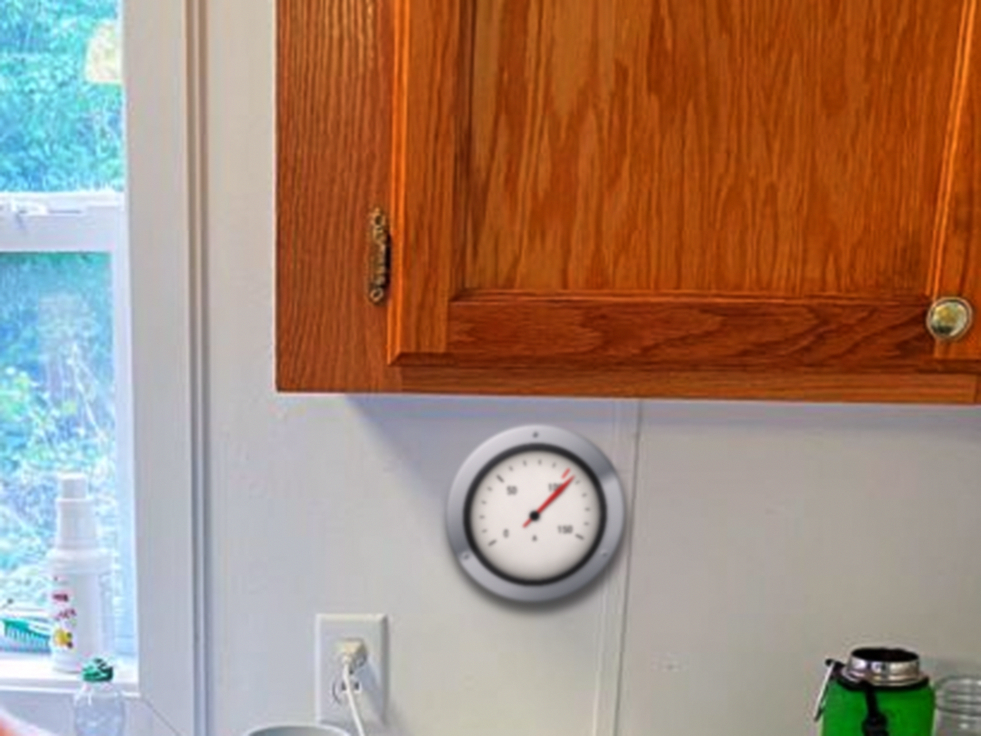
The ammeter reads 105 A
